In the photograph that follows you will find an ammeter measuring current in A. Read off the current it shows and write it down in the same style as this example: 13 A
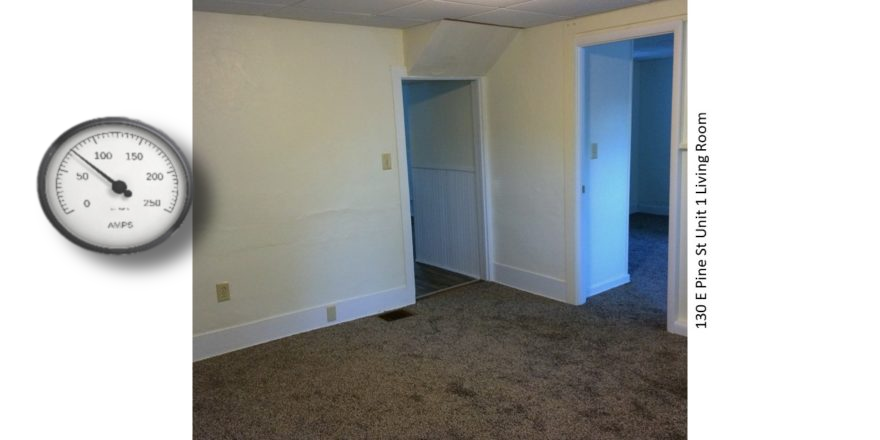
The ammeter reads 75 A
